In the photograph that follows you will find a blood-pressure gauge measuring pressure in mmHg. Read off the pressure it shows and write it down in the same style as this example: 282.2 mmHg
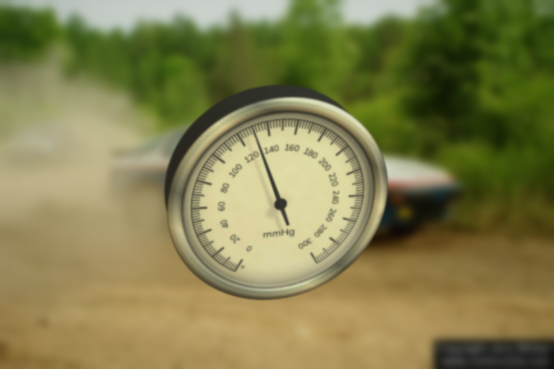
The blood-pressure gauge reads 130 mmHg
